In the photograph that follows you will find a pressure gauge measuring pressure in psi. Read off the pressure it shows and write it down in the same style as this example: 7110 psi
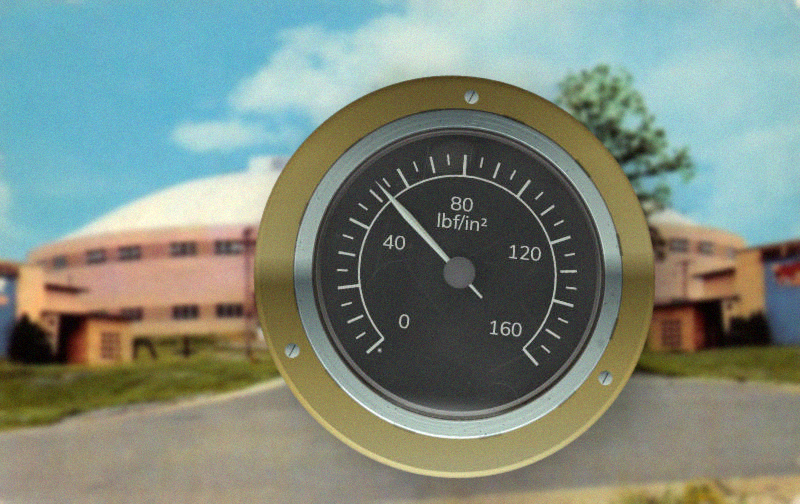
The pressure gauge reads 52.5 psi
